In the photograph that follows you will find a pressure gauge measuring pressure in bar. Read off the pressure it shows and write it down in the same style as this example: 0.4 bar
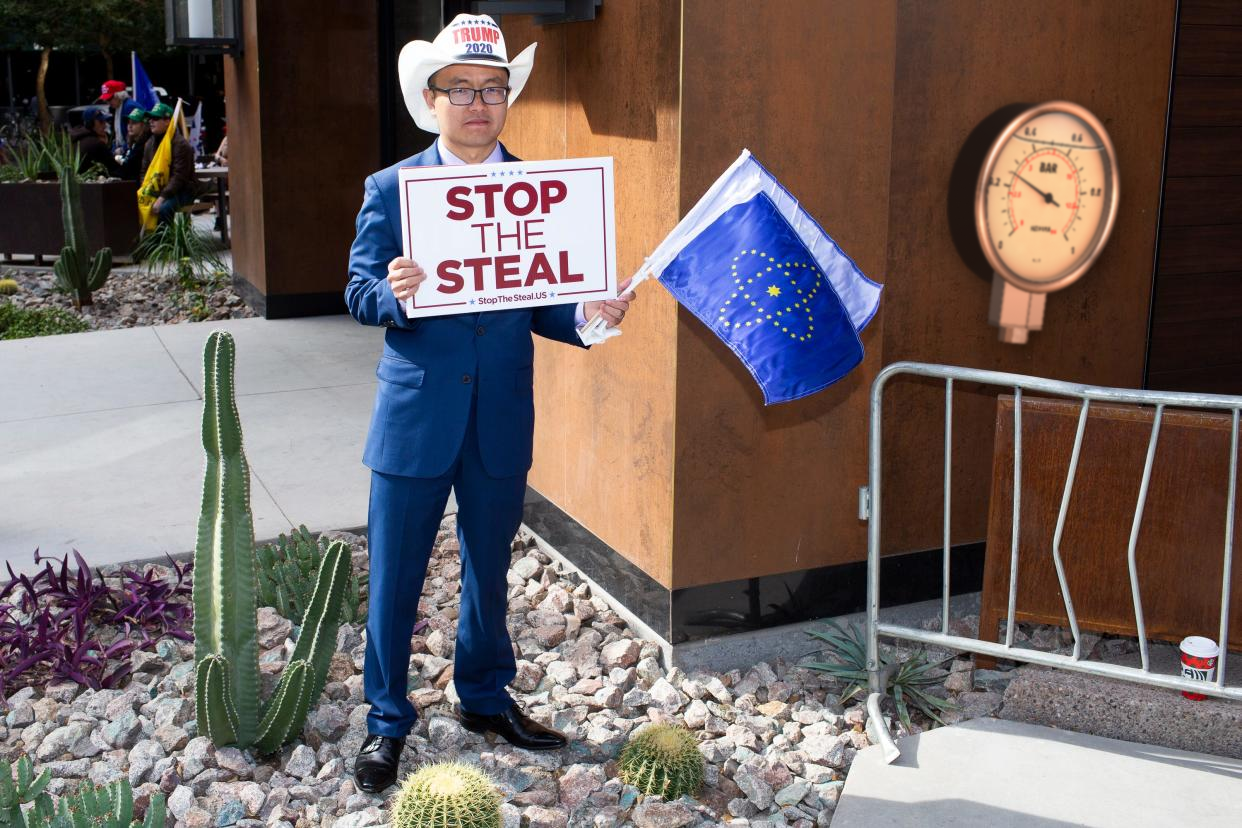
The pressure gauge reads 0.25 bar
